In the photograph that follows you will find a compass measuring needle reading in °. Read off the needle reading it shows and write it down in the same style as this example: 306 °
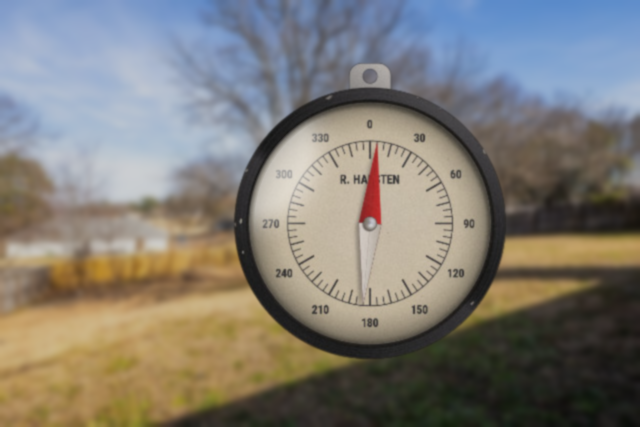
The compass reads 5 °
